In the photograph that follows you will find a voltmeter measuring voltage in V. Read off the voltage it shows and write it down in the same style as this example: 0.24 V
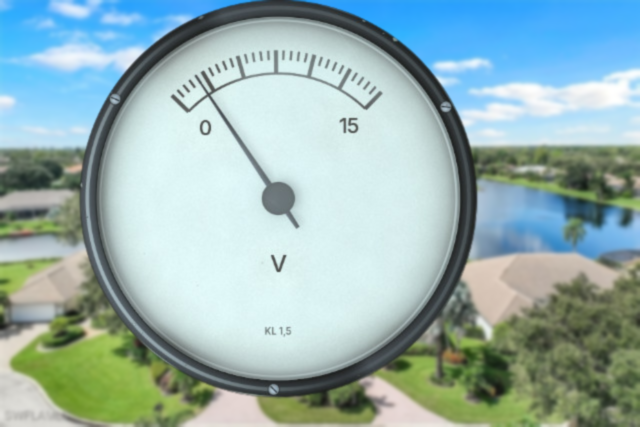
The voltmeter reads 2 V
